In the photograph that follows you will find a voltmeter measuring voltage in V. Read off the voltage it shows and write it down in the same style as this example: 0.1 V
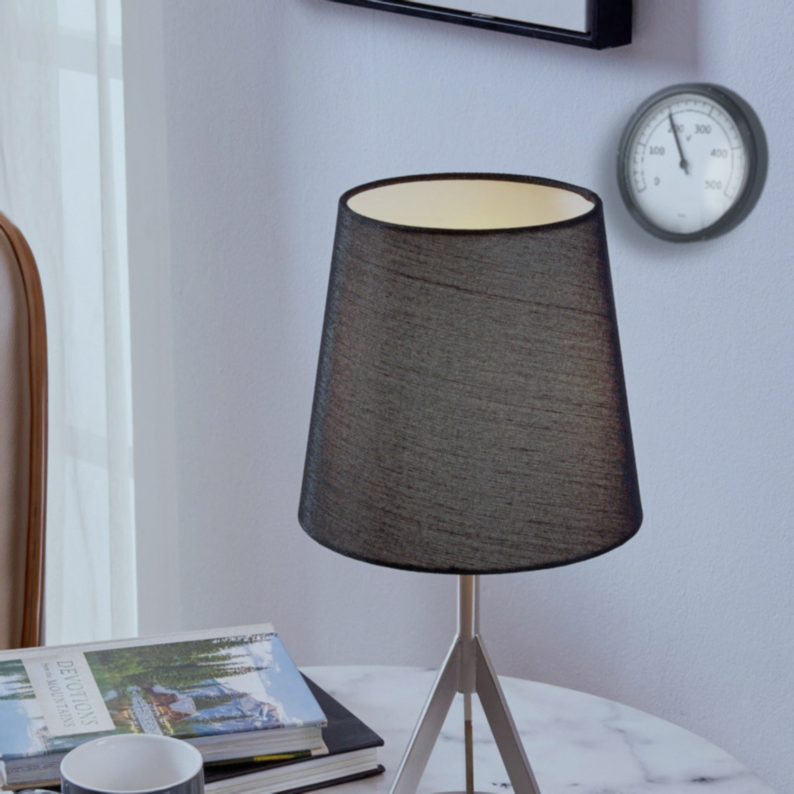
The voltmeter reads 200 V
